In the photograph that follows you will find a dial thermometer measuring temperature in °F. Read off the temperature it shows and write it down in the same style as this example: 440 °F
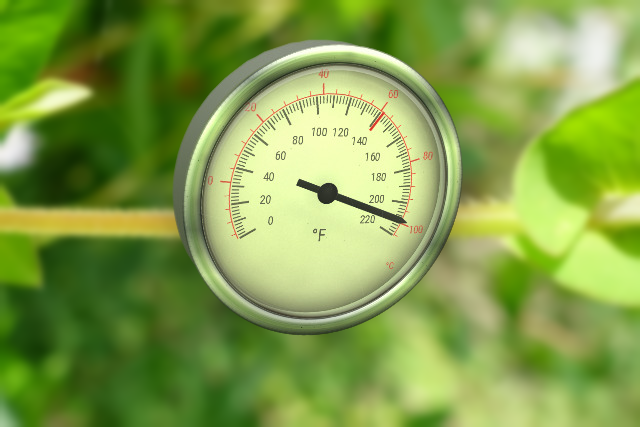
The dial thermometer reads 210 °F
